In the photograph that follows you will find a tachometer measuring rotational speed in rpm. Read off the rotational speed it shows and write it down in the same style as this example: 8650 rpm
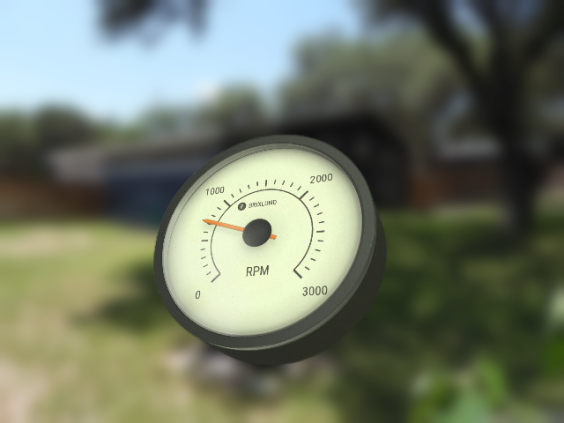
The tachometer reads 700 rpm
